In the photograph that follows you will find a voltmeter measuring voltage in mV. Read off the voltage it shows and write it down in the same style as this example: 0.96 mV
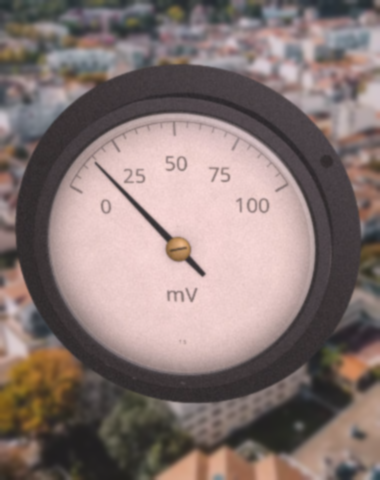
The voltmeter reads 15 mV
